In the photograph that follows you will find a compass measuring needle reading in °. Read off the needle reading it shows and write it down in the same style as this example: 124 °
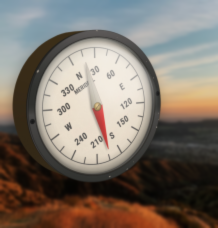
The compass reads 195 °
